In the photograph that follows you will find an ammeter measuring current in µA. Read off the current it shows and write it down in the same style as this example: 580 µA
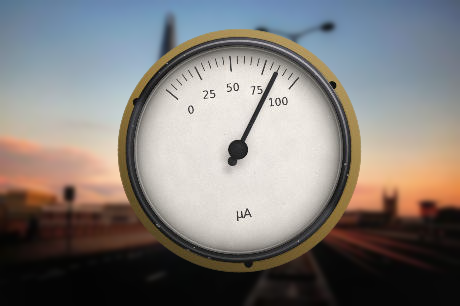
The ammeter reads 85 µA
